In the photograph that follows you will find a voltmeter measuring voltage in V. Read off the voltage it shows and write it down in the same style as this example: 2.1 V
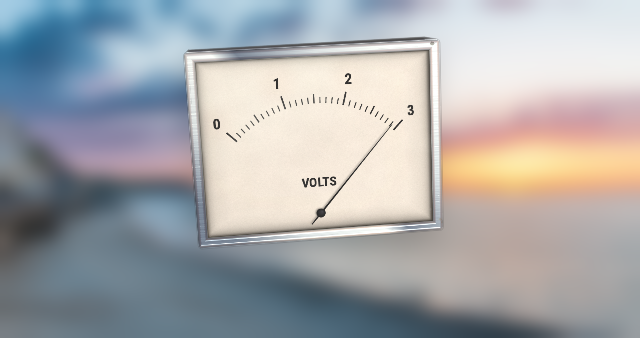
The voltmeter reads 2.9 V
